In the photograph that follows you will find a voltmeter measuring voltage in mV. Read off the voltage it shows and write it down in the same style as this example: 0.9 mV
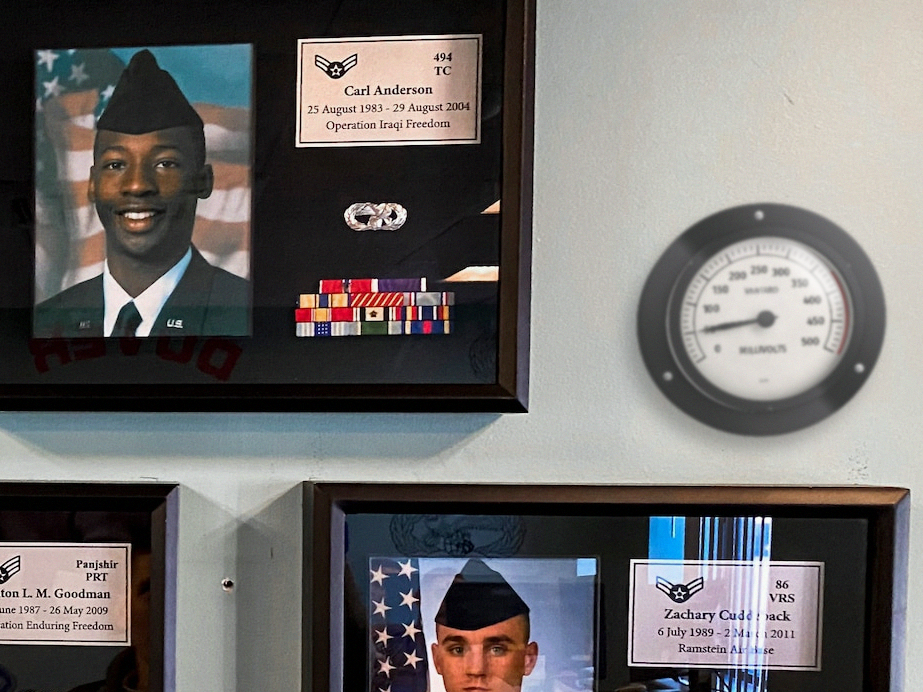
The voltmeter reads 50 mV
